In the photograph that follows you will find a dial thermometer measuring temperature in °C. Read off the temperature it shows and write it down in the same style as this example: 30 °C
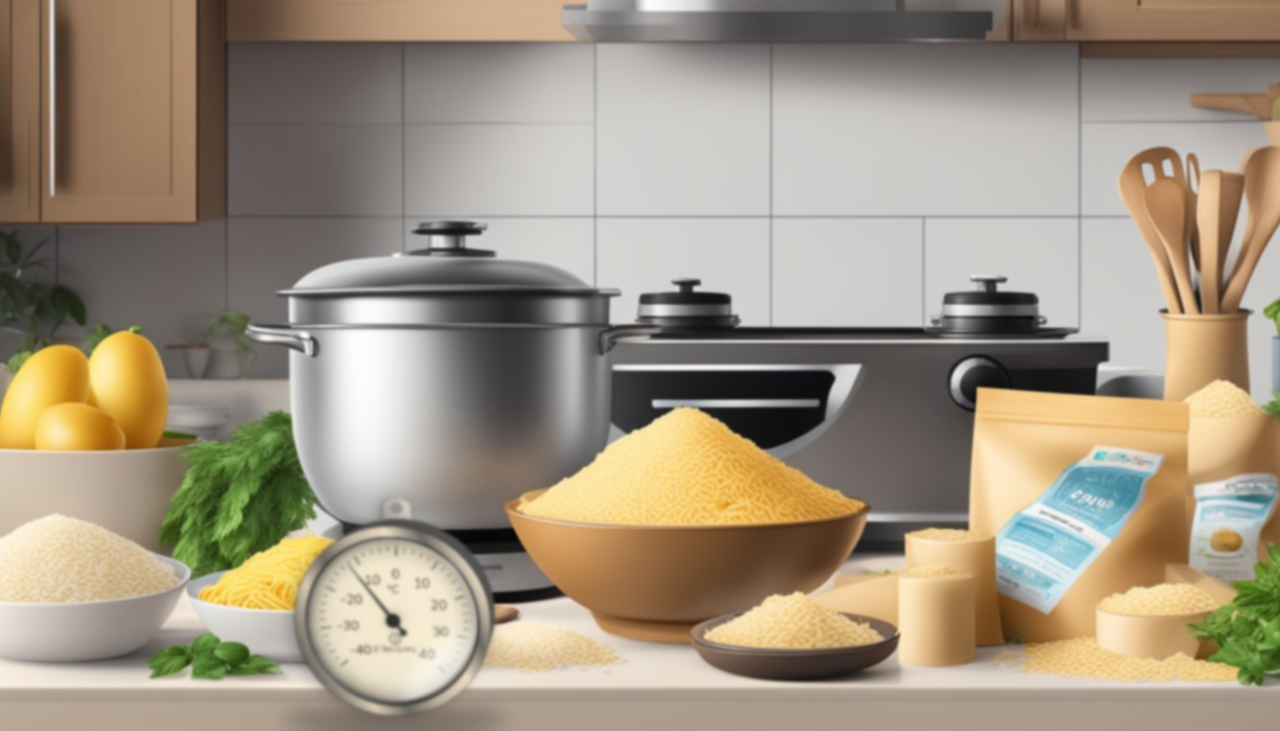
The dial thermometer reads -12 °C
